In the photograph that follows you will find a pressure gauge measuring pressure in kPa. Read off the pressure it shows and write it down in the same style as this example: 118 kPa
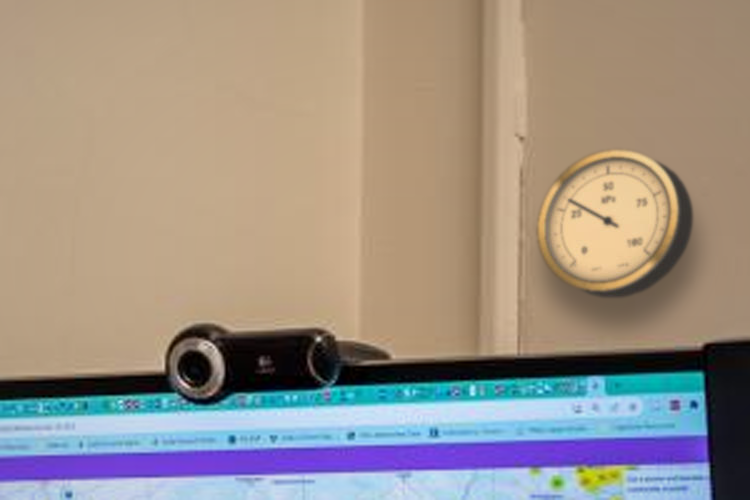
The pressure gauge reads 30 kPa
